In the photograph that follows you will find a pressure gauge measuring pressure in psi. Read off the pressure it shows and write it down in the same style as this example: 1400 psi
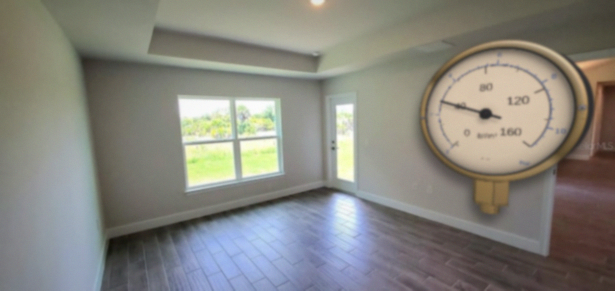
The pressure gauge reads 40 psi
